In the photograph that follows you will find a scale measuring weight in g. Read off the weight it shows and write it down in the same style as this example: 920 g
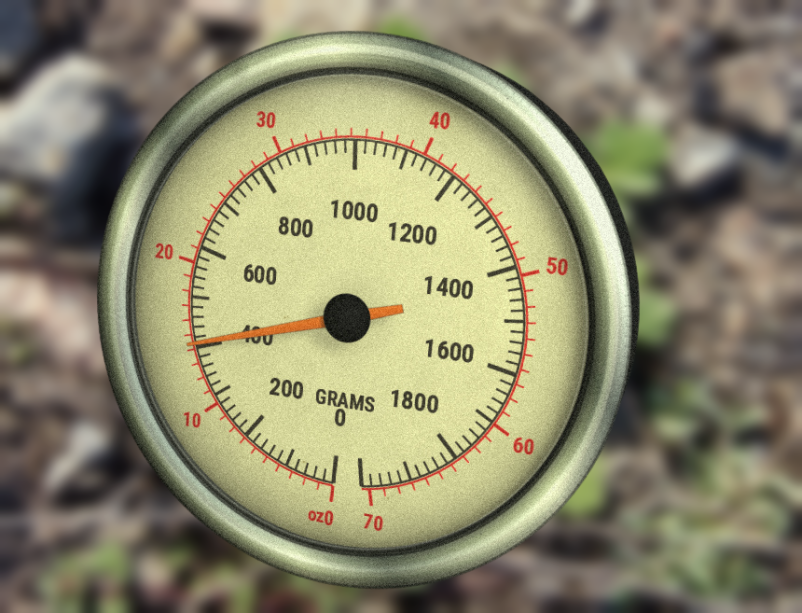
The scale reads 410 g
